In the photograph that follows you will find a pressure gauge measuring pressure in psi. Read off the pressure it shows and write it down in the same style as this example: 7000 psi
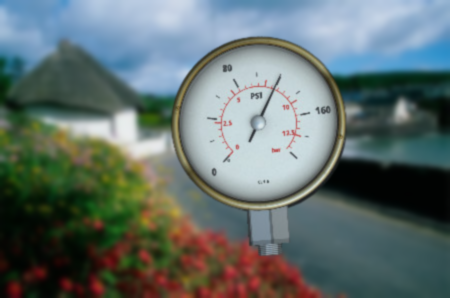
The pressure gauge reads 120 psi
